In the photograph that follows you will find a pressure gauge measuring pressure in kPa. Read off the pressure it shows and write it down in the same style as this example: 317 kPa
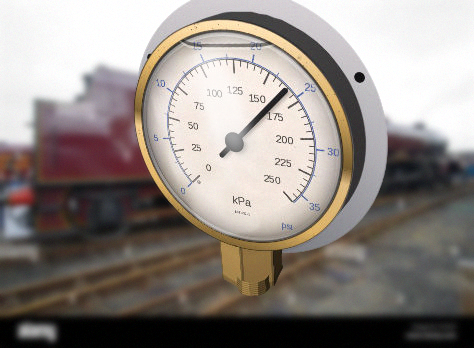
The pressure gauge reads 165 kPa
